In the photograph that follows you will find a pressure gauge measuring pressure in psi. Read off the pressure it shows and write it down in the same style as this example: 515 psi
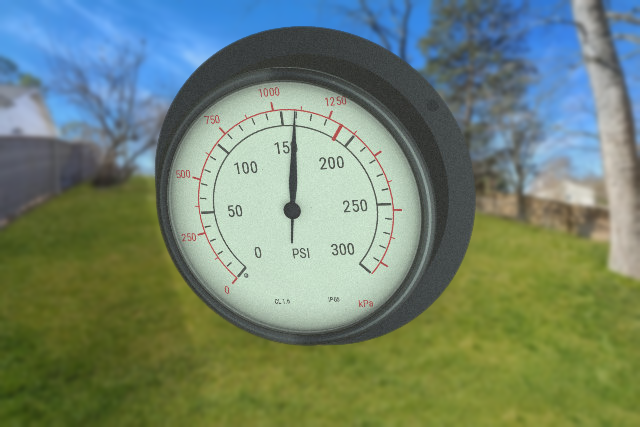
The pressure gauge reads 160 psi
